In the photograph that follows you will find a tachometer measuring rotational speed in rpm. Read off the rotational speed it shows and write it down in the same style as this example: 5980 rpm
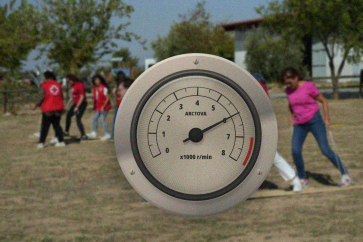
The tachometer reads 6000 rpm
